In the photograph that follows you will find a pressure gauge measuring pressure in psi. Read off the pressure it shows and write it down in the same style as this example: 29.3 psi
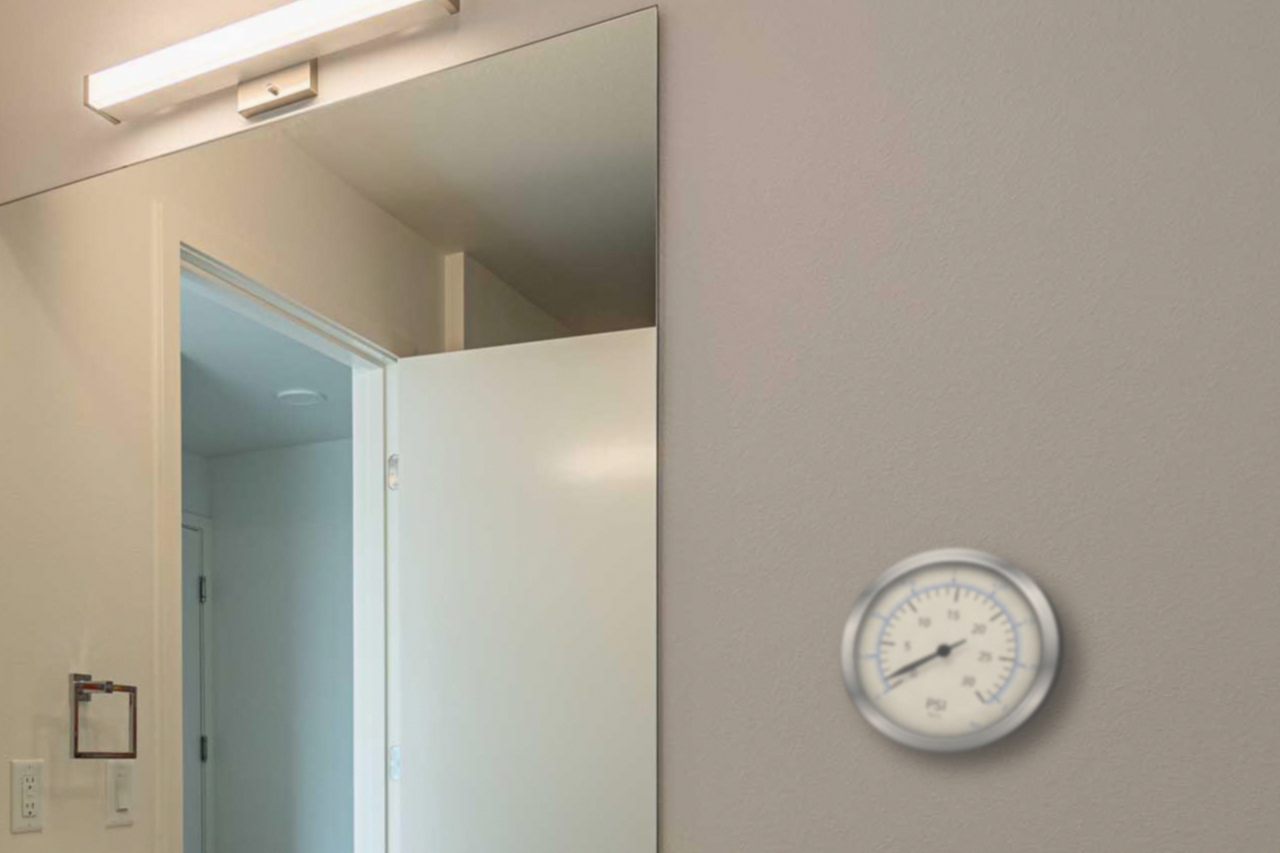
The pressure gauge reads 1 psi
